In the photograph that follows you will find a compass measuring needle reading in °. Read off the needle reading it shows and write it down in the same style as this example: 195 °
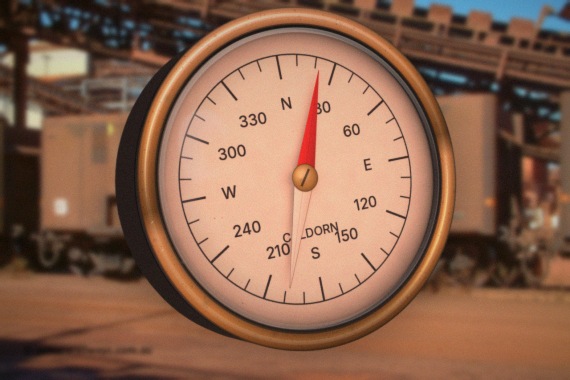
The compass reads 20 °
